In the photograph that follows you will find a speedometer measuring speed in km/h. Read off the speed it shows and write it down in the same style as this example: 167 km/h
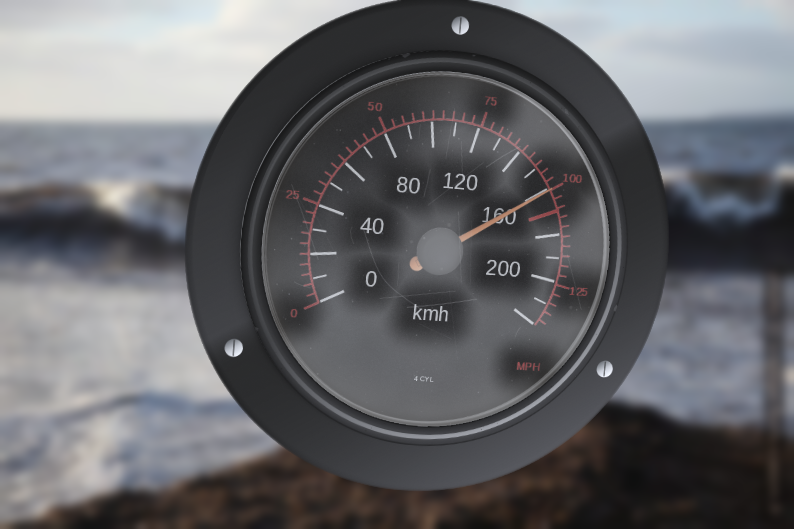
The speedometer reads 160 km/h
